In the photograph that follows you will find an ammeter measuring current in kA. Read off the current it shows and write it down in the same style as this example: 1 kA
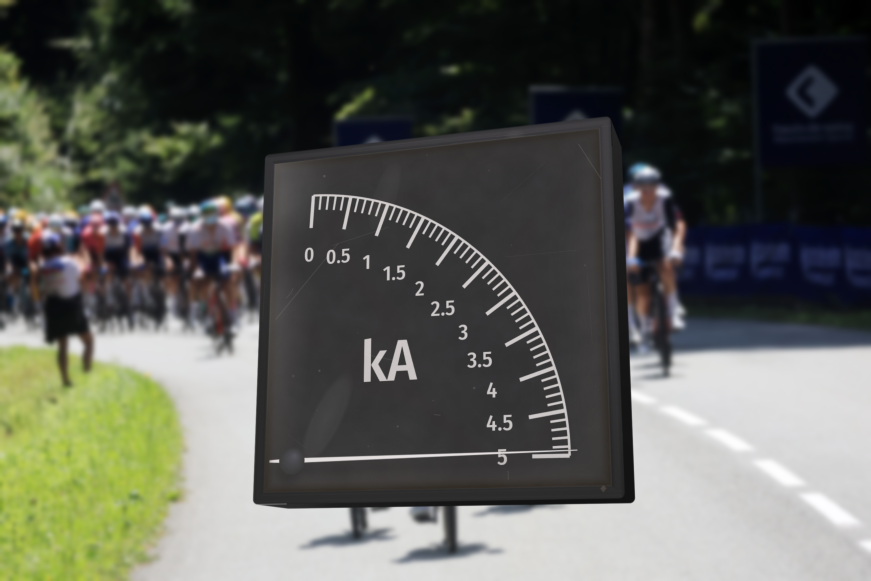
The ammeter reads 4.95 kA
